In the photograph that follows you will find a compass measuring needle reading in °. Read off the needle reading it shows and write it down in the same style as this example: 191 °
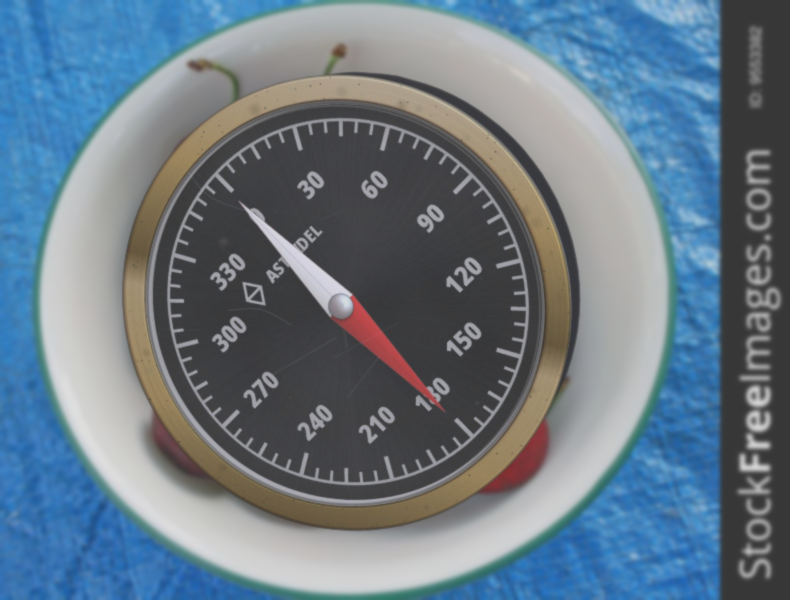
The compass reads 180 °
